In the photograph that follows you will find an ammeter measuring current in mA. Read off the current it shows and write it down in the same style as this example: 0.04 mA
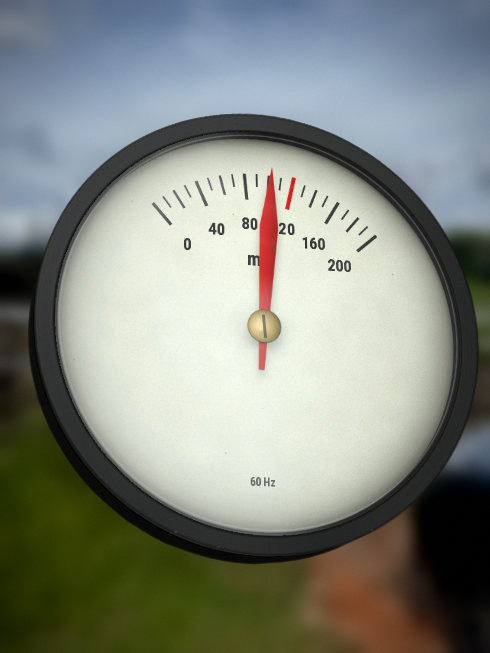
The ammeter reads 100 mA
